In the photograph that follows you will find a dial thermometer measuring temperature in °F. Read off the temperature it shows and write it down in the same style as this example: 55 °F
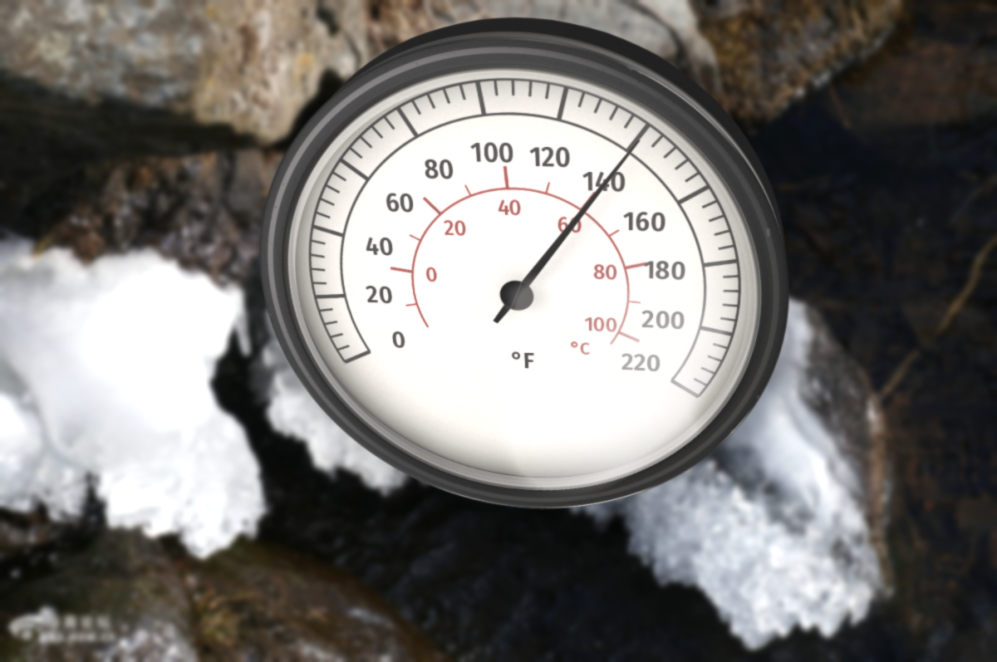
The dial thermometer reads 140 °F
